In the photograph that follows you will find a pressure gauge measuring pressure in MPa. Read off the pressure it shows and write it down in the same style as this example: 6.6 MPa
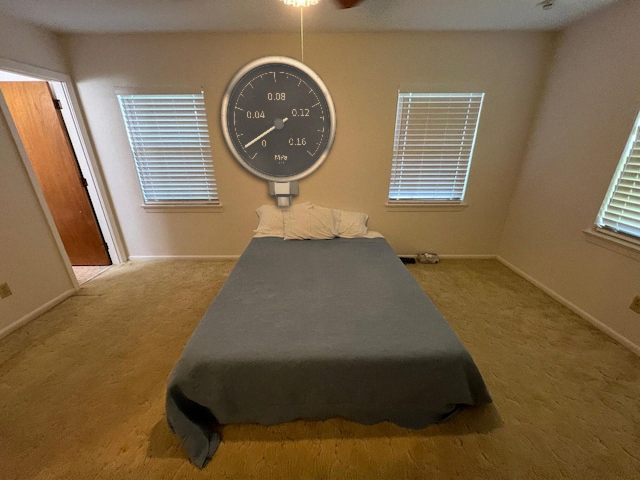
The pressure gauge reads 0.01 MPa
